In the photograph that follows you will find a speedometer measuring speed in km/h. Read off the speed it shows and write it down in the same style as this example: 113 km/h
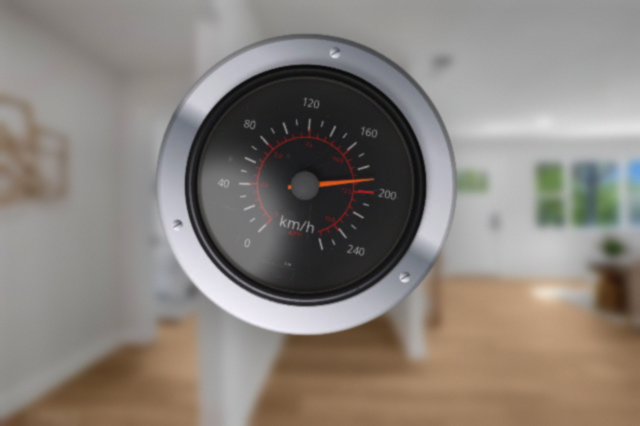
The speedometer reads 190 km/h
